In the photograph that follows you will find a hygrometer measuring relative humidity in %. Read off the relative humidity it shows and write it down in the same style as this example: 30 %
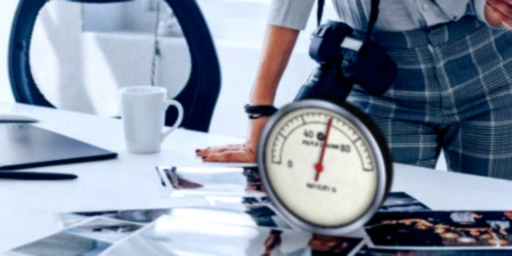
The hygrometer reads 60 %
